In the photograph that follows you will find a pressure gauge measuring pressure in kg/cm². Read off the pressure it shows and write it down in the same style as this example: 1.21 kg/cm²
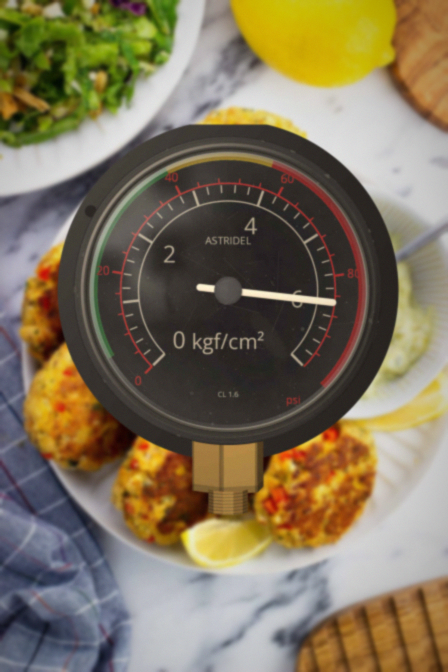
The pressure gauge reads 6 kg/cm²
